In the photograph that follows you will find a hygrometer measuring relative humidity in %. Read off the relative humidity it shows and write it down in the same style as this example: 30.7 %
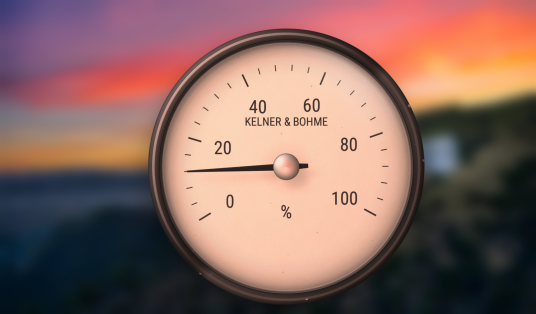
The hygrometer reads 12 %
